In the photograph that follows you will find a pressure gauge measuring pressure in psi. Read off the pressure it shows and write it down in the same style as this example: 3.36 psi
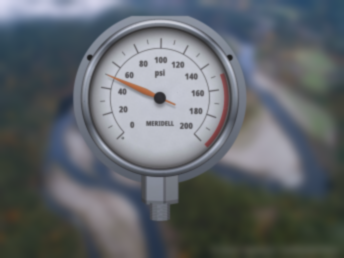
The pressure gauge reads 50 psi
